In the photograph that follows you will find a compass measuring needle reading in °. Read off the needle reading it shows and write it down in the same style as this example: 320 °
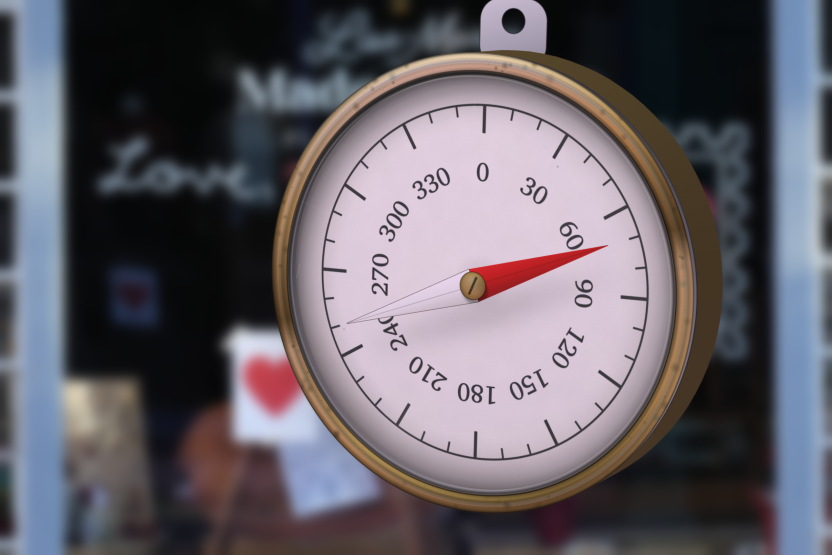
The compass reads 70 °
